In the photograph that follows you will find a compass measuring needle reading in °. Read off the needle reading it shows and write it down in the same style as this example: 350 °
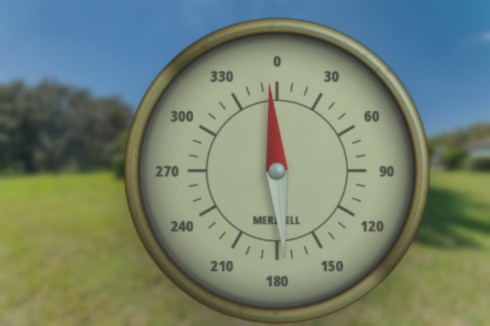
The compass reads 355 °
